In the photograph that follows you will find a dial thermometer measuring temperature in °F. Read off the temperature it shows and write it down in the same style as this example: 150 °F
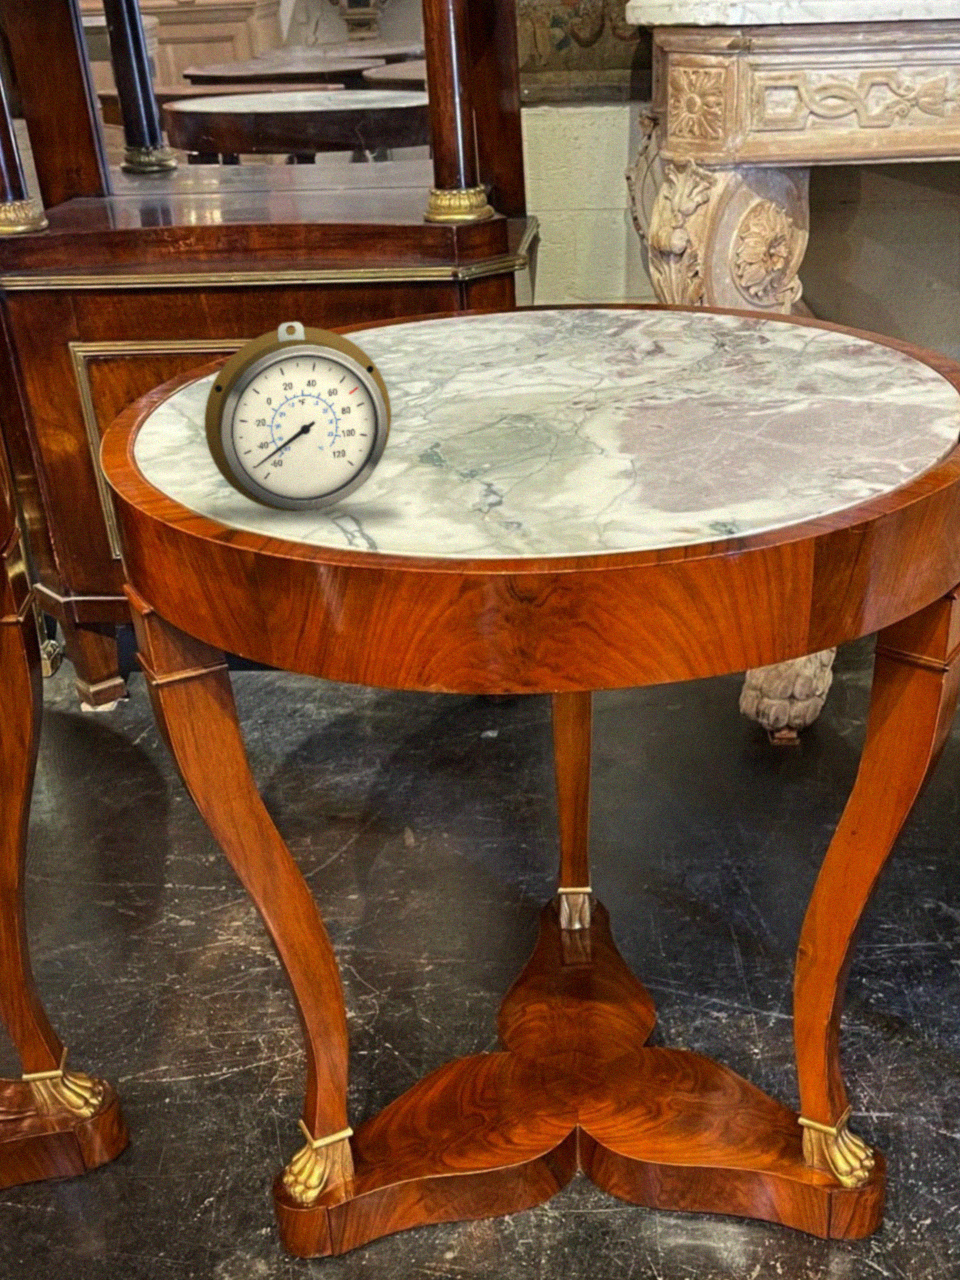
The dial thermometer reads -50 °F
